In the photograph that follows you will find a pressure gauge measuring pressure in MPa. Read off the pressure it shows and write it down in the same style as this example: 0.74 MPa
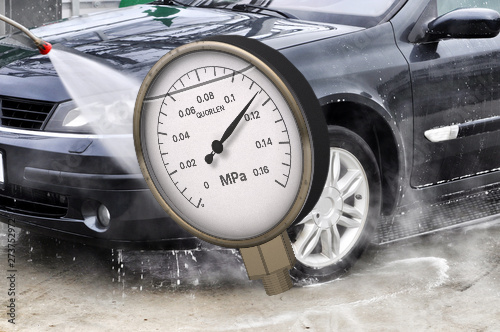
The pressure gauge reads 0.115 MPa
